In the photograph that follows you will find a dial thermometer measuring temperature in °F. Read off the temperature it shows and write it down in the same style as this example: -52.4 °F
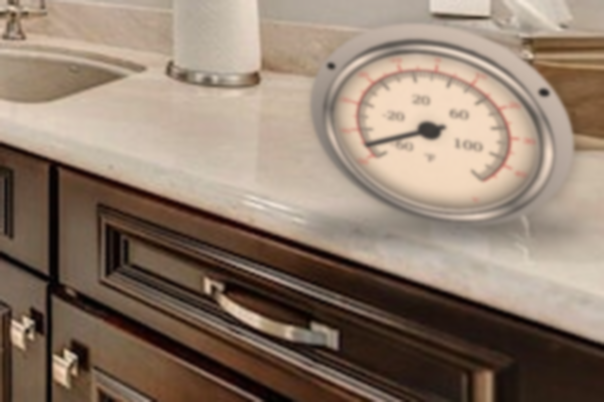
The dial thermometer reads -50 °F
